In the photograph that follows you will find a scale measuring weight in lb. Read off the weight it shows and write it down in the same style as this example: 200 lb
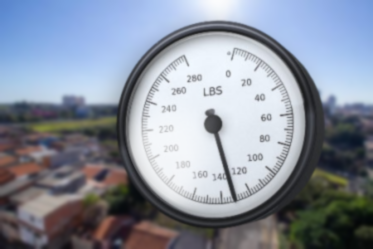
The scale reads 130 lb
